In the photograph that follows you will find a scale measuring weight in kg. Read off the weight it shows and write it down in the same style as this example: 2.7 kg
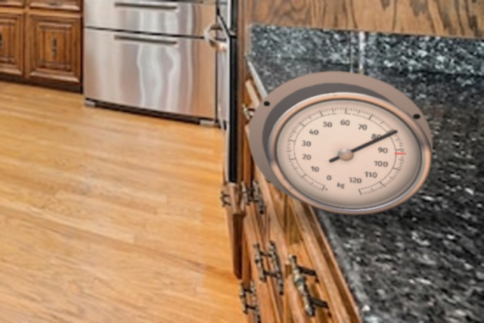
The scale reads 80 kg
